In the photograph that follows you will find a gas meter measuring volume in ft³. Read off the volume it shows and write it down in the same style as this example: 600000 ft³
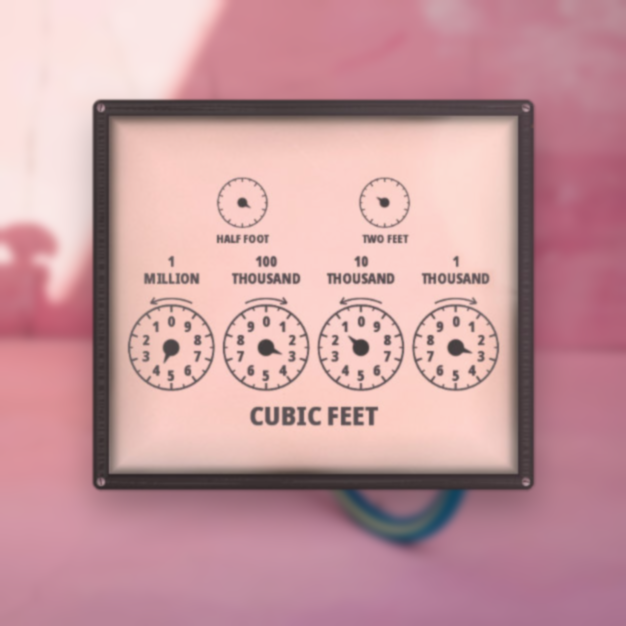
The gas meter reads 431300 ft³
